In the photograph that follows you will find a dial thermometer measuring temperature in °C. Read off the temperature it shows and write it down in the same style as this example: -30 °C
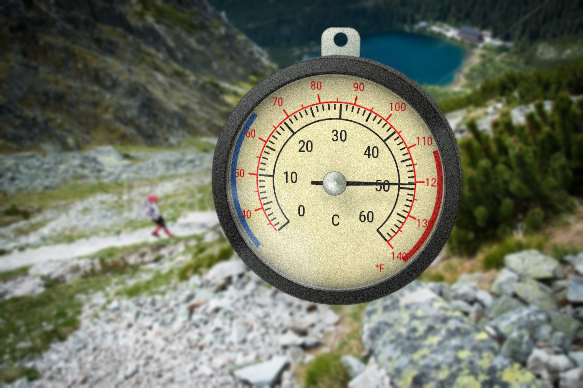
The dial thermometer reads 49 °C
